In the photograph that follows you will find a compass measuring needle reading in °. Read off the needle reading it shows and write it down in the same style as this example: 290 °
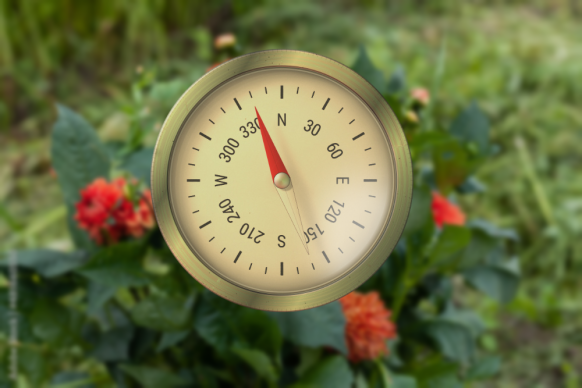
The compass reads 340 °
